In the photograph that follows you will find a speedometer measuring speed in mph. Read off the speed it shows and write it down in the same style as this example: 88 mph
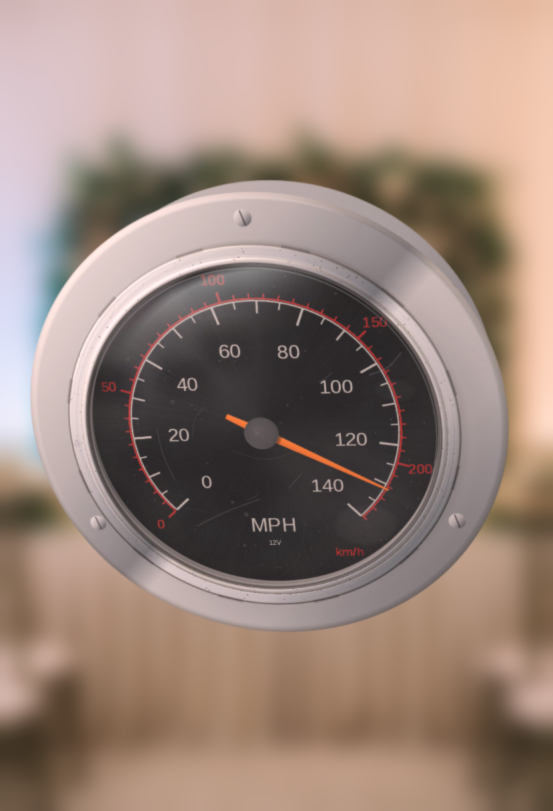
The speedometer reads 130 mph
